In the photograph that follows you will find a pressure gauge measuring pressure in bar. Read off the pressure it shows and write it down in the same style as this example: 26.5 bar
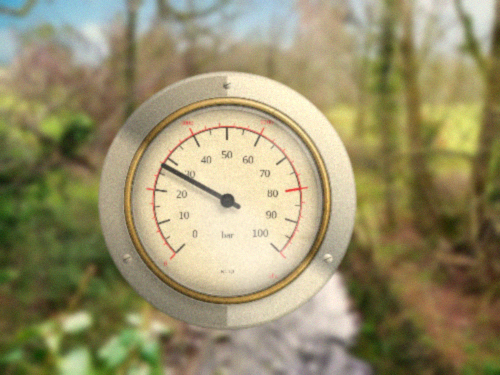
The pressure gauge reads 27.5 bar
